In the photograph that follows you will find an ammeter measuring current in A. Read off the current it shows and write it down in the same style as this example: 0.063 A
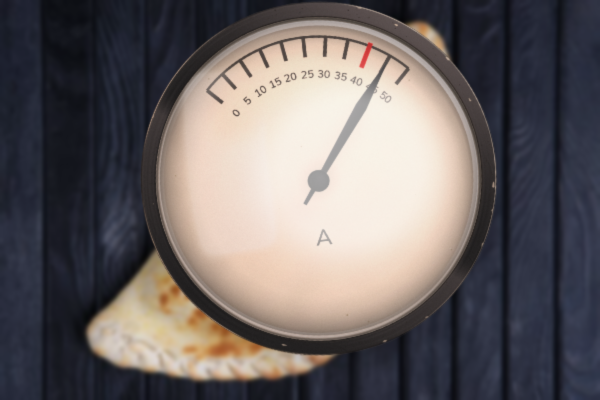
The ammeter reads 45 A
